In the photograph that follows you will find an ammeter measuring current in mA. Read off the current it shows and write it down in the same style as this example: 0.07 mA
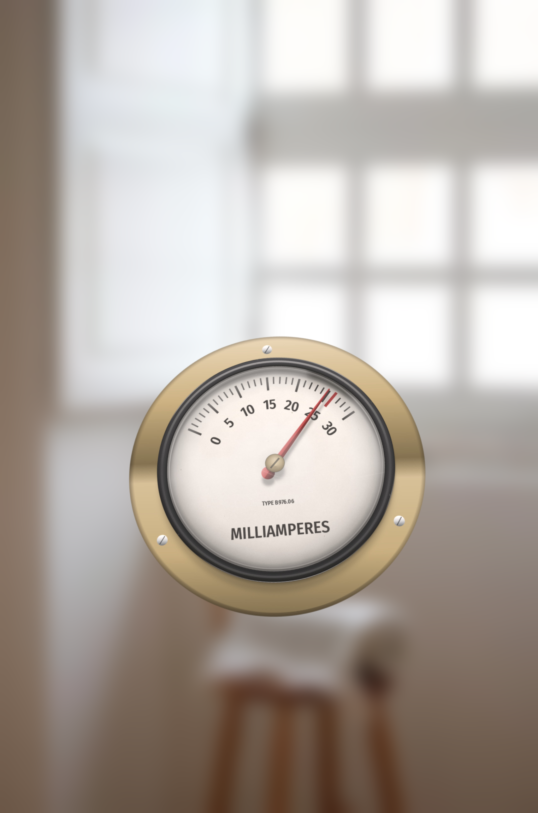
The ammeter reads 25 mA
